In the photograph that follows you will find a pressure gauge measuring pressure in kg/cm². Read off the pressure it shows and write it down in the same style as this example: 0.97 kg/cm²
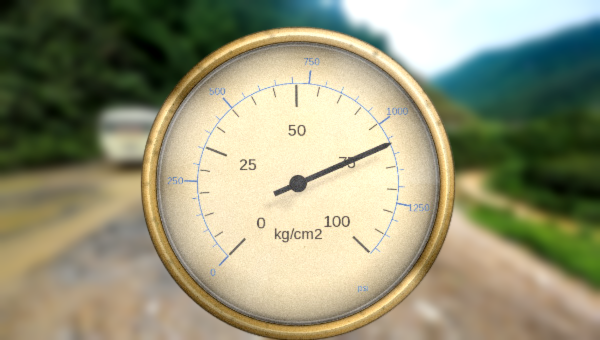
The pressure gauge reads 75 kg/cm²
